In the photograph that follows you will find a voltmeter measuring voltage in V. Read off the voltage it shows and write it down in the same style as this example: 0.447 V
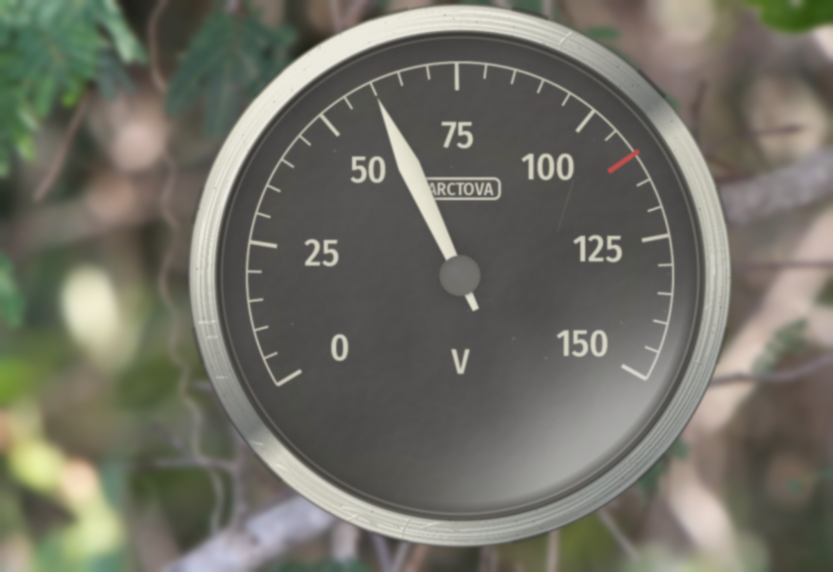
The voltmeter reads 60 V
